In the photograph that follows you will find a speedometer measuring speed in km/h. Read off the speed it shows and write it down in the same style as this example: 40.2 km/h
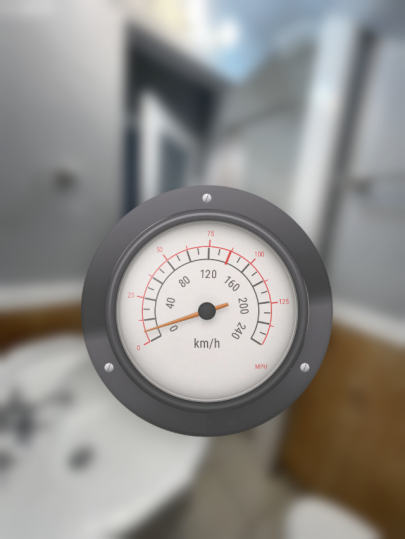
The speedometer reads 10 km/h
